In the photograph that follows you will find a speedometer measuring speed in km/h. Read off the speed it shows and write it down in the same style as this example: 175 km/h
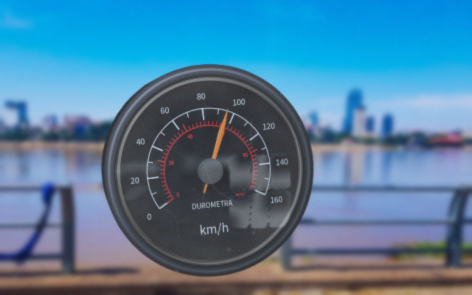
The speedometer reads 95 km/h
